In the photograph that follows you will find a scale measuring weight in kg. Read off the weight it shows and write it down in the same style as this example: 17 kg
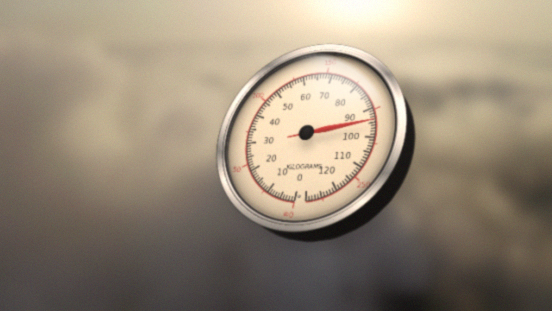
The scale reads 95 kg
